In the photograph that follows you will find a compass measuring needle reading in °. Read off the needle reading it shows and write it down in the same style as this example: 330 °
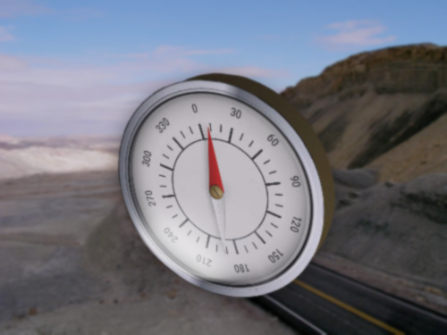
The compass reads 10 °
